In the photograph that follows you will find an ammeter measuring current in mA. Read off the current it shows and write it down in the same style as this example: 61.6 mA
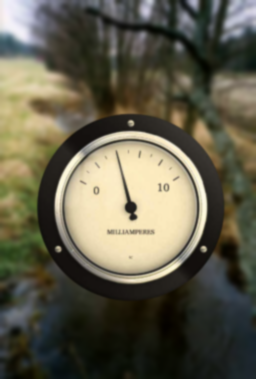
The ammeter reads 4 mA
